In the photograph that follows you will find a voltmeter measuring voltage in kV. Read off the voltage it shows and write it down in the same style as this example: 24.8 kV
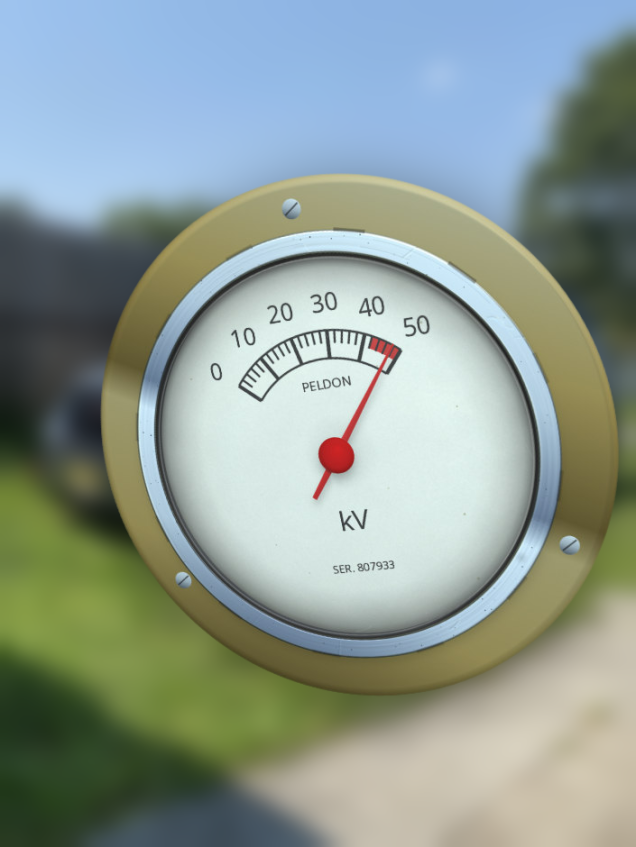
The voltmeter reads 48 kV
